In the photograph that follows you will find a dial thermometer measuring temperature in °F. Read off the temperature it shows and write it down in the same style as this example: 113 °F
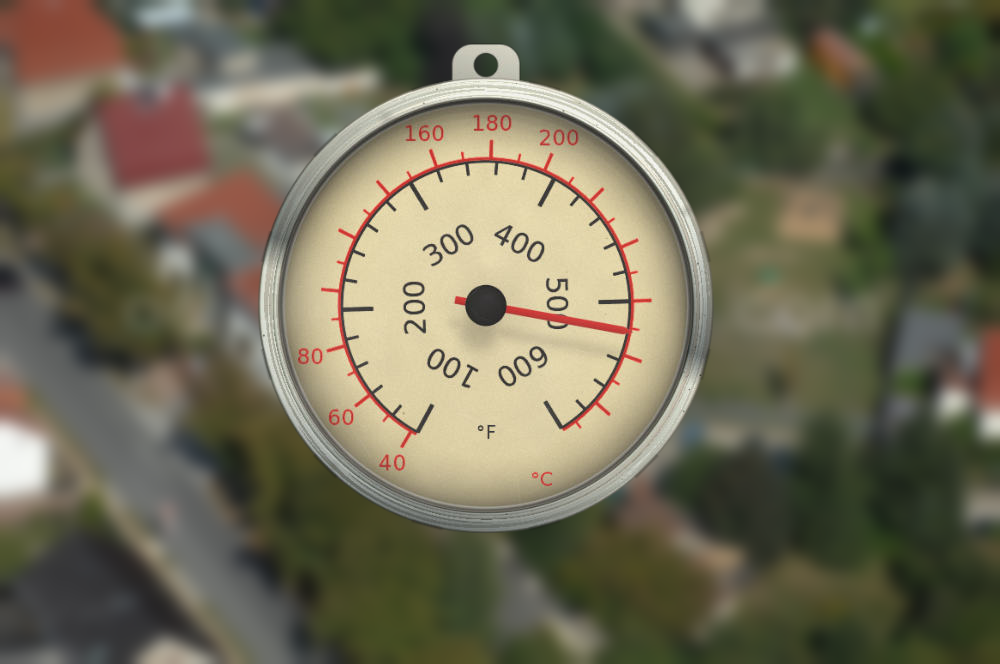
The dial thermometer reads 520 °F
